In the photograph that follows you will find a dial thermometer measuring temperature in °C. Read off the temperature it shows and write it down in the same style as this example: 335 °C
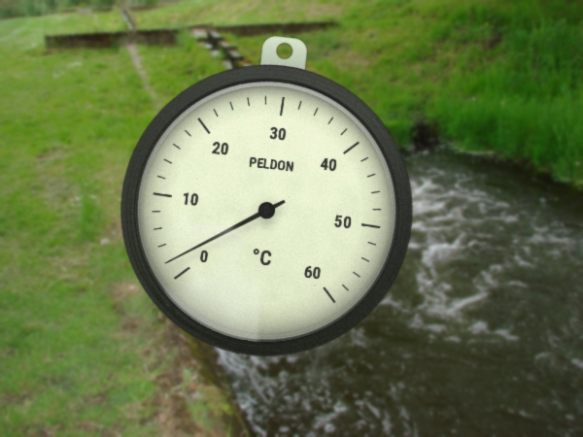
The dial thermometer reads 2 °C
